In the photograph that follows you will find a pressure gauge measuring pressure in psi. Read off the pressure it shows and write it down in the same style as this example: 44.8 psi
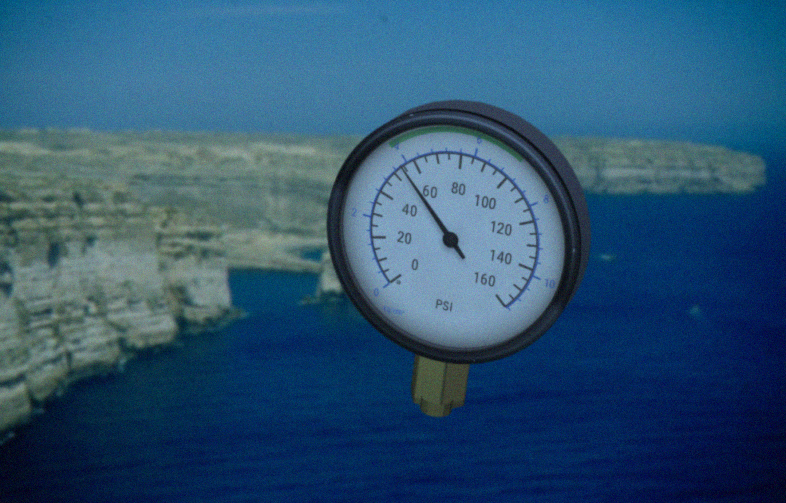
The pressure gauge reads 55 psi
